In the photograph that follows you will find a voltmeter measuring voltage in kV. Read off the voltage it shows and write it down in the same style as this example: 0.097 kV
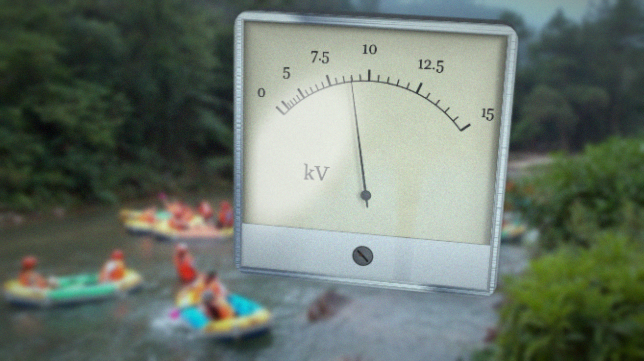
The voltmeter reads 9 kV
